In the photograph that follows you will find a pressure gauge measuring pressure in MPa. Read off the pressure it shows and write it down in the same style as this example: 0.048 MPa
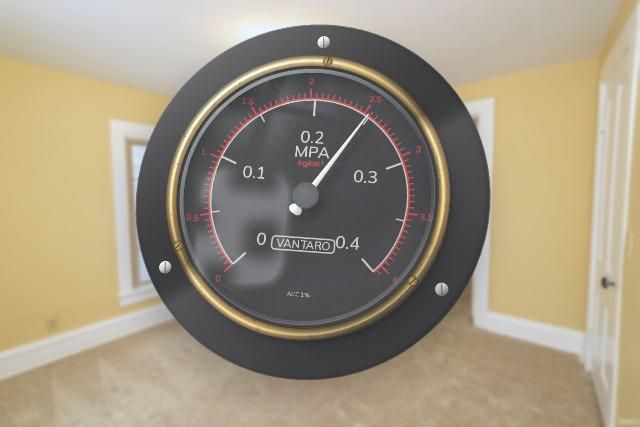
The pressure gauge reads 0.25 MPa
